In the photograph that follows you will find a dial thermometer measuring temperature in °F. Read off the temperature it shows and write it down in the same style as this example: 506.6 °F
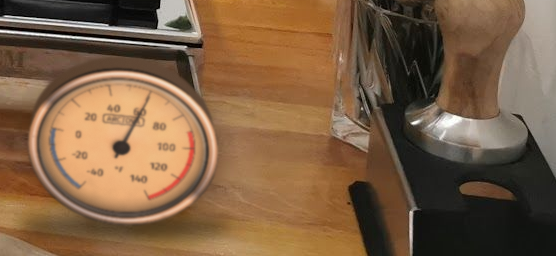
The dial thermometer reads 60 °F
